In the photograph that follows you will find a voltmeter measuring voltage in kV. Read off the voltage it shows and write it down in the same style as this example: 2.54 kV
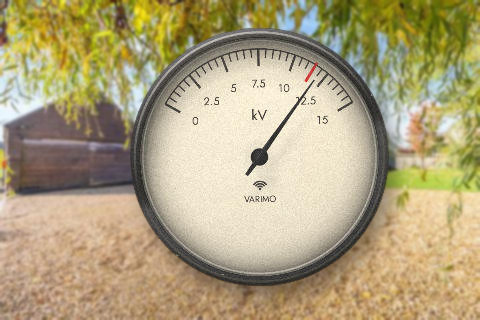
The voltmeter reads 12 kV
